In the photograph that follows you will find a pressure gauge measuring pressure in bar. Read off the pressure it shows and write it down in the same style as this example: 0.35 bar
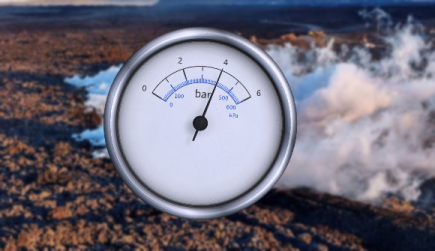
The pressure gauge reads 4 bar
